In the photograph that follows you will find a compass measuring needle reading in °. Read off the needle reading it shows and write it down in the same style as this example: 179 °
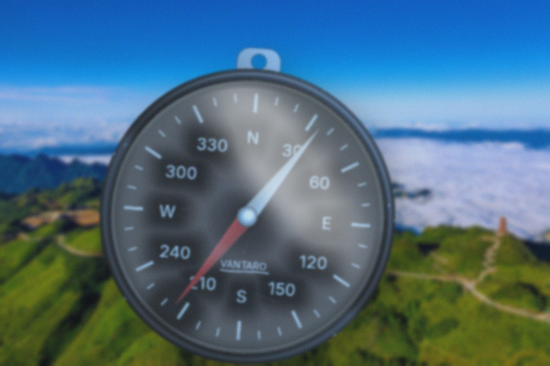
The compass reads 215 °
